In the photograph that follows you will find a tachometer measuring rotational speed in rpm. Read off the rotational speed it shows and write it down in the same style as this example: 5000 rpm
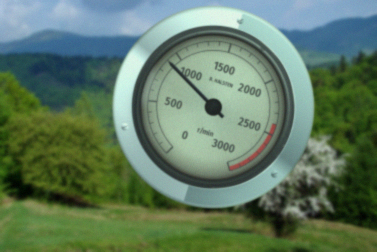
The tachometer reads 900 rpm
